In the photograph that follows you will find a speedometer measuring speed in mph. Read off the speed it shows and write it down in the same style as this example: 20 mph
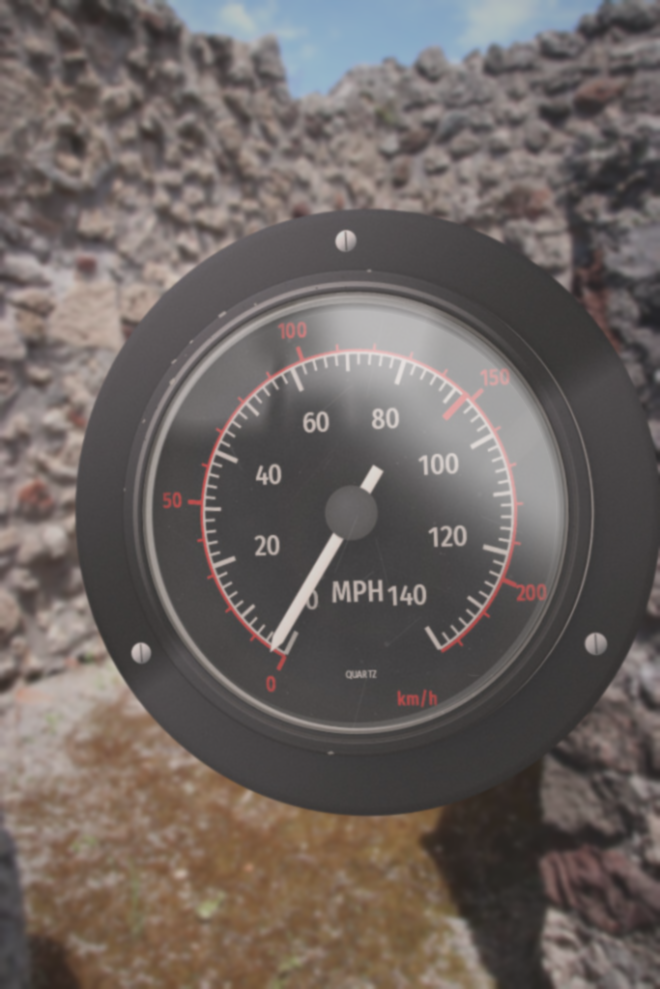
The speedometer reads 2 mph
